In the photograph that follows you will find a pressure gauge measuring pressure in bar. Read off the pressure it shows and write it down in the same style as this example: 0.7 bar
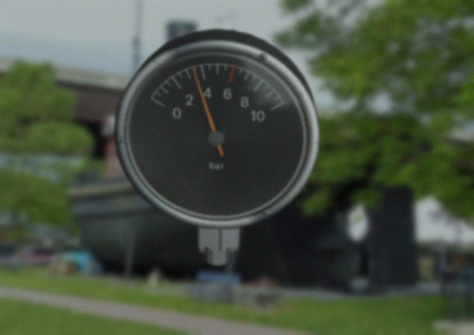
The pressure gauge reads 3.5 bar
